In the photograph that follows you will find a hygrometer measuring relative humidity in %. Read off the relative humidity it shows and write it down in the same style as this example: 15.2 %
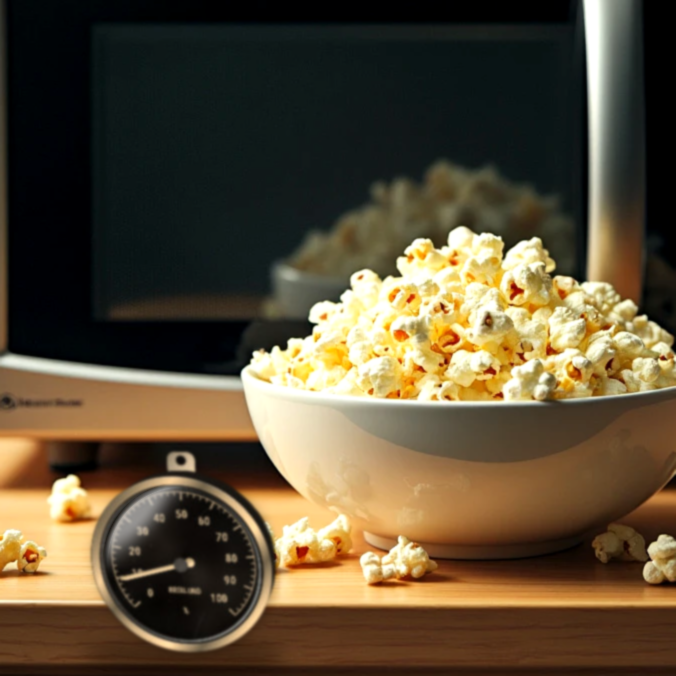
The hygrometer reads 10 %
